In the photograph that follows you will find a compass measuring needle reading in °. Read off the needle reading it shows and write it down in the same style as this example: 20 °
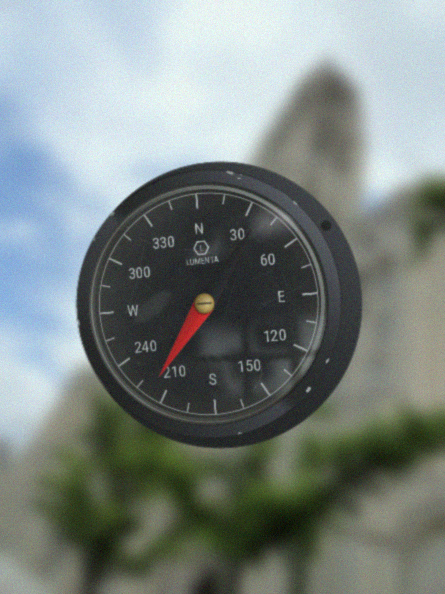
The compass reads 217.5 °
